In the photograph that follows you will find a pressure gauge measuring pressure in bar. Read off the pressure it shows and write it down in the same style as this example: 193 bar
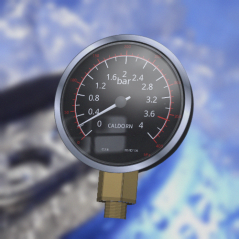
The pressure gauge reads 0.2 bar
